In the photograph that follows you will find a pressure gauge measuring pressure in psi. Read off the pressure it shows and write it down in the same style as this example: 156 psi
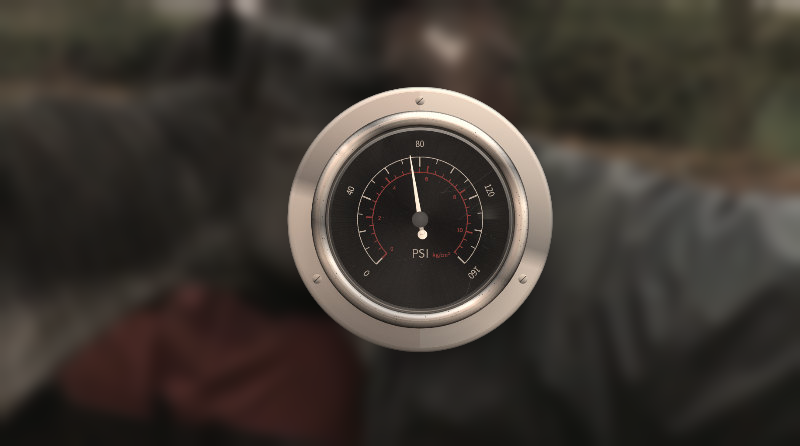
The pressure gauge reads 75 psi
